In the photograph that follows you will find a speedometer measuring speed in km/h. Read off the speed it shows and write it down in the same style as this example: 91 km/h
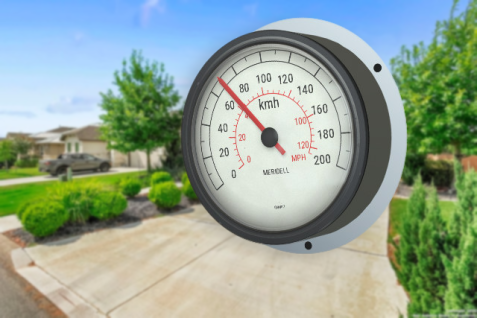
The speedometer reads 70 km/h
